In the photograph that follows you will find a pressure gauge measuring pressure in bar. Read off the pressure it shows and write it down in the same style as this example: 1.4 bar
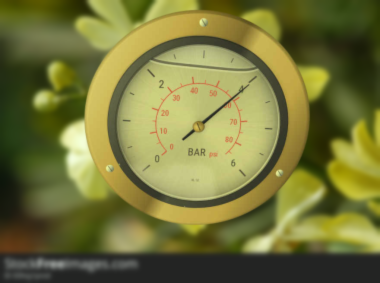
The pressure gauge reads 4 bar
